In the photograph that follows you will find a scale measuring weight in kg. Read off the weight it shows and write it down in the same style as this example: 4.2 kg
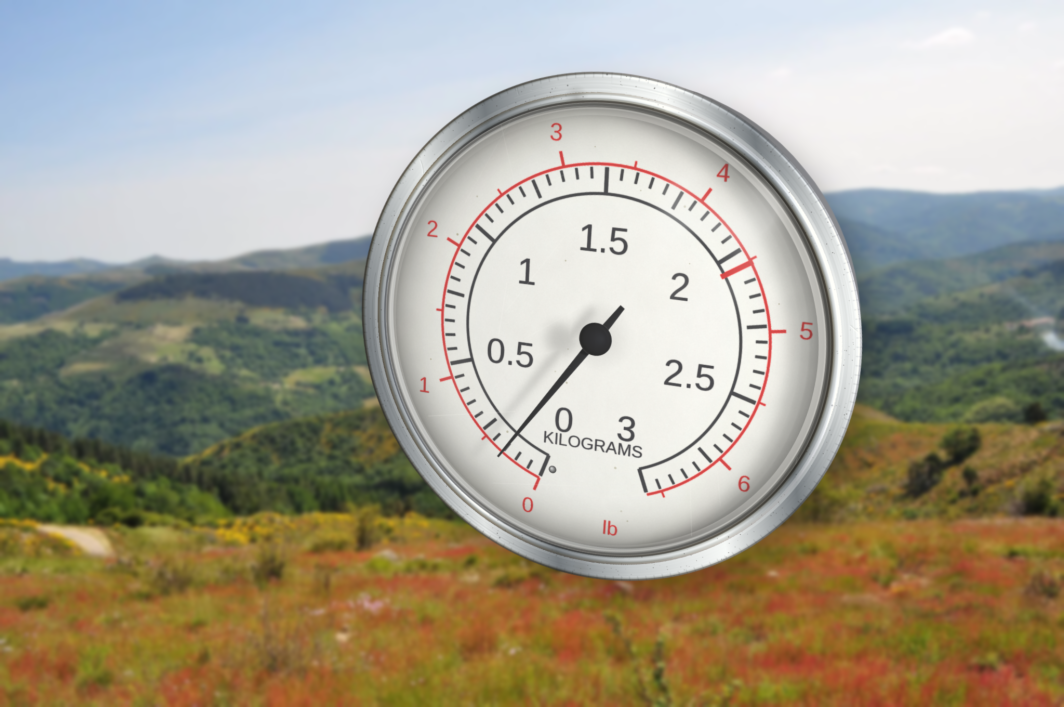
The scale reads 0.15 kg
